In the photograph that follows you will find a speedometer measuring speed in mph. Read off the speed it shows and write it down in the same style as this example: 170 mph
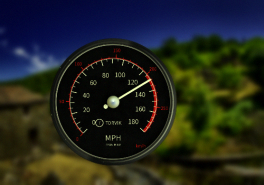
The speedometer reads 130 mph
